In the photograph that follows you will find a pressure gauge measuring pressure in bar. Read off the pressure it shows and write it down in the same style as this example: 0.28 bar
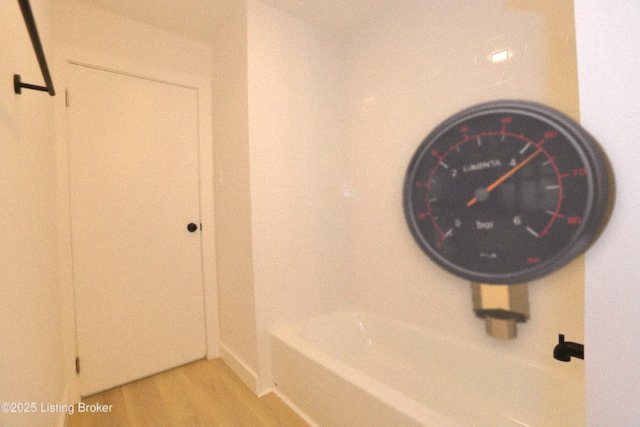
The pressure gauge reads 4.25 bar
